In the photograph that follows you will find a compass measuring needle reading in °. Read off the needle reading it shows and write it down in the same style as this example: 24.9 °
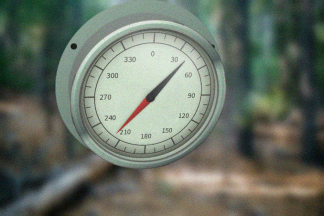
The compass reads 220 °
